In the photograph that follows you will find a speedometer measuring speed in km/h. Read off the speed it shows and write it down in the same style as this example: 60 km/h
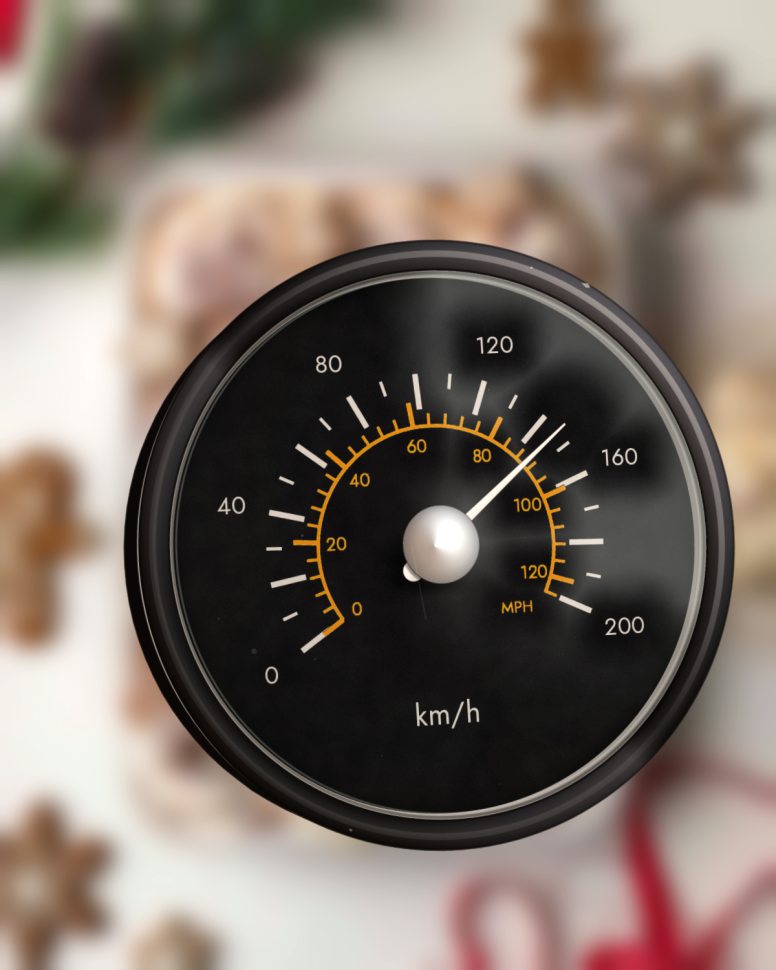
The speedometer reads 145 km/h
